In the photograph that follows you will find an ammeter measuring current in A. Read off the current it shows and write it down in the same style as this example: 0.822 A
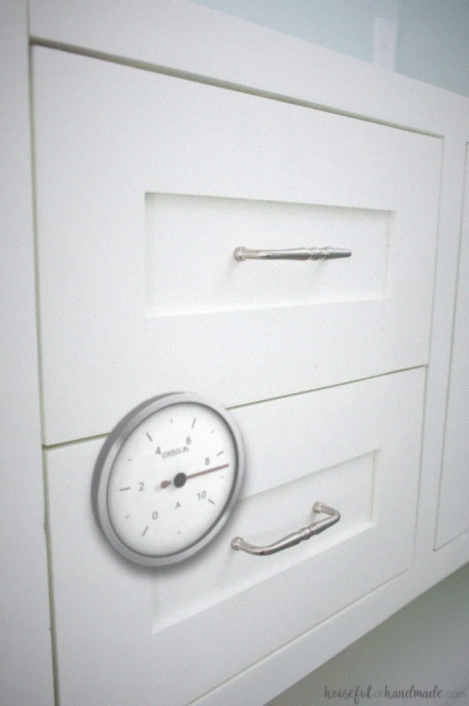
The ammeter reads 8.5 A
